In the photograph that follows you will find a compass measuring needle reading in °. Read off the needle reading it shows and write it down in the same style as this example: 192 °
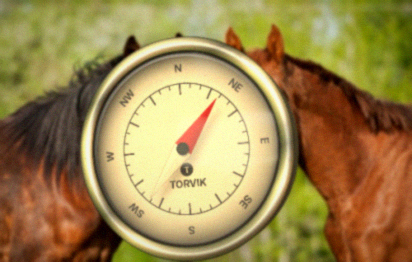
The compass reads 40 °
